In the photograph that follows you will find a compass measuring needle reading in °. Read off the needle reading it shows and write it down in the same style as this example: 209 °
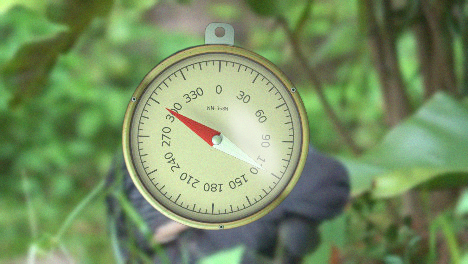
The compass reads 300 °
